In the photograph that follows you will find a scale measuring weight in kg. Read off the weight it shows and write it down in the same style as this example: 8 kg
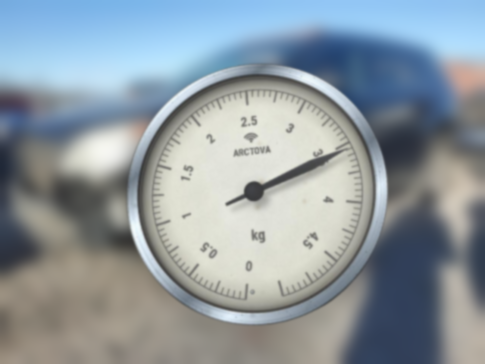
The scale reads 3.55 kg
